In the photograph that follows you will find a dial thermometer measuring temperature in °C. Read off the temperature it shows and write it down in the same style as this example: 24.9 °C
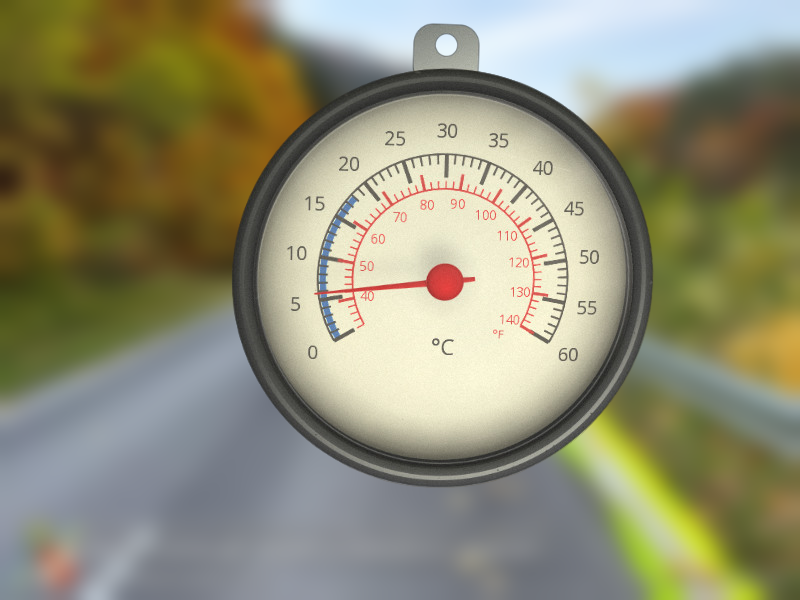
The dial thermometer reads 6 °C
